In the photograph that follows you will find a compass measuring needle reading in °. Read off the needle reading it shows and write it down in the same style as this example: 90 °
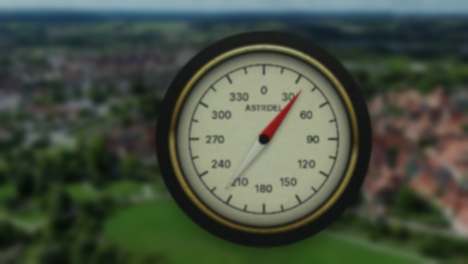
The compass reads 37.5 °
